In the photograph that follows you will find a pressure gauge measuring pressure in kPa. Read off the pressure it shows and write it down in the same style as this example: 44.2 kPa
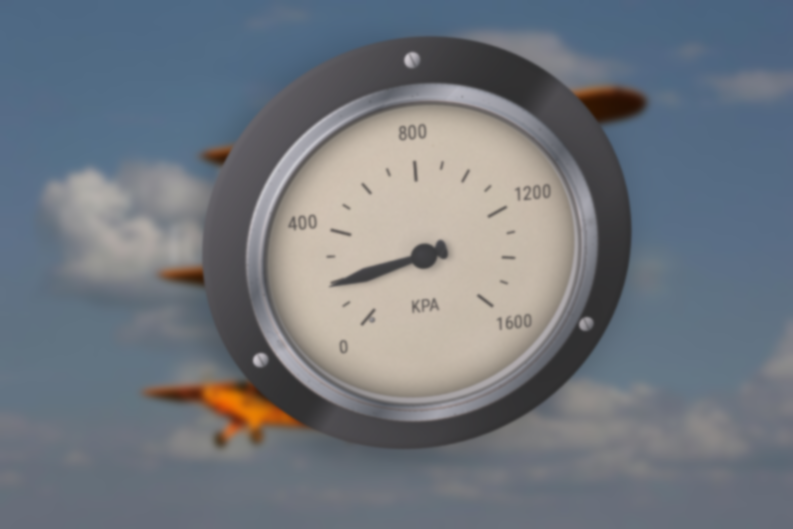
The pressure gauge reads 200 kPa
